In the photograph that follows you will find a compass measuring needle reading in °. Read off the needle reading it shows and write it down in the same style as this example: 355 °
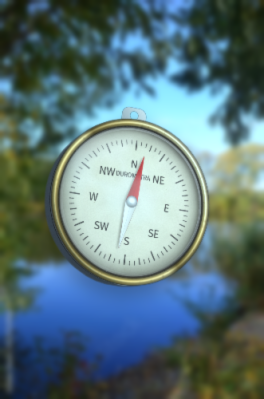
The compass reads 10 °
